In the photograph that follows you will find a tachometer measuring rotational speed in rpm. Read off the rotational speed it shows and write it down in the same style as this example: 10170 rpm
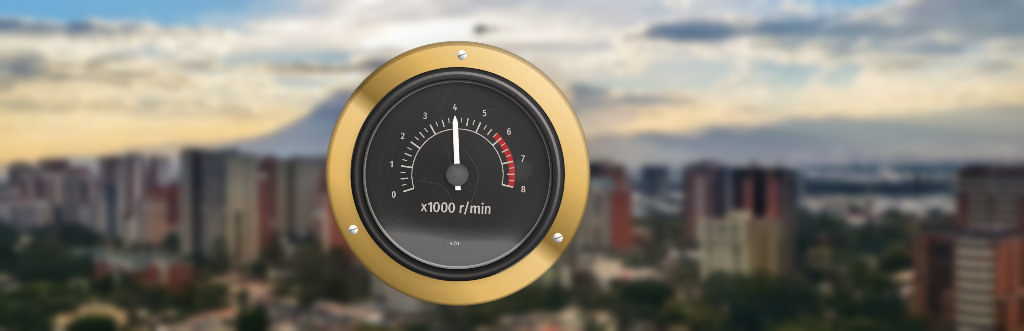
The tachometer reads 4000 rpm
